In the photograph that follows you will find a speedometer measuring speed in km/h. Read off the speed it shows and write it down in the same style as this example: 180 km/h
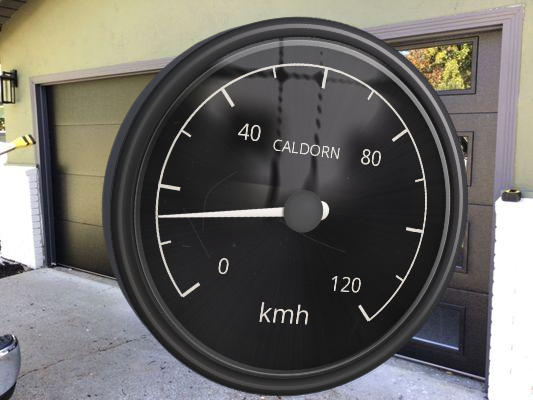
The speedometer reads 15 km/h
